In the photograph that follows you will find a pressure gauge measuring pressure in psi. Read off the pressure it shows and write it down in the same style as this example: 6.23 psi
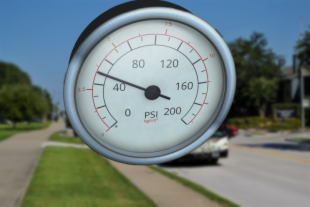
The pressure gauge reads 50 psi
